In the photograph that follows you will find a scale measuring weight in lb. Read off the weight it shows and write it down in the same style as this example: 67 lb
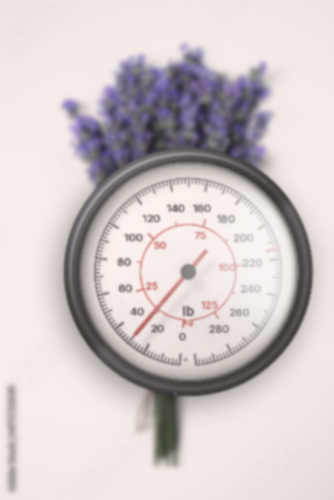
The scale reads 30 lb
